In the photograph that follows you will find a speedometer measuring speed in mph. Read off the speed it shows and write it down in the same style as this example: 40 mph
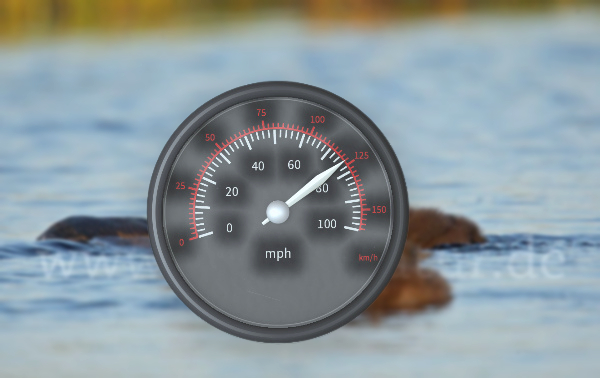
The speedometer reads 76 mph
